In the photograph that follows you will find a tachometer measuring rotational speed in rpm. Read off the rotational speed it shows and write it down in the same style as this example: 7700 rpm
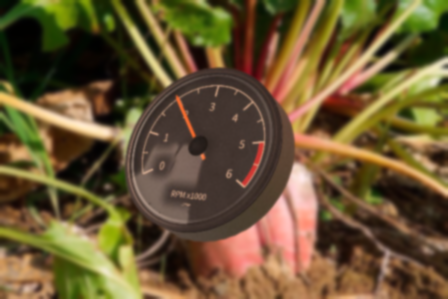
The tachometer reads 2000 rpm
